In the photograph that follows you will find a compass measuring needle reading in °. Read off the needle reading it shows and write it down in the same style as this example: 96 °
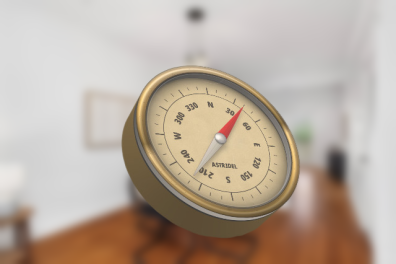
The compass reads 40 °
